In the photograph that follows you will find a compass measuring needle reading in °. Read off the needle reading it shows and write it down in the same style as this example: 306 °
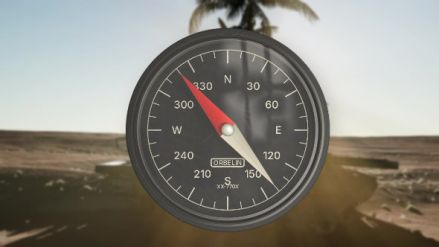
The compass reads 320 °
